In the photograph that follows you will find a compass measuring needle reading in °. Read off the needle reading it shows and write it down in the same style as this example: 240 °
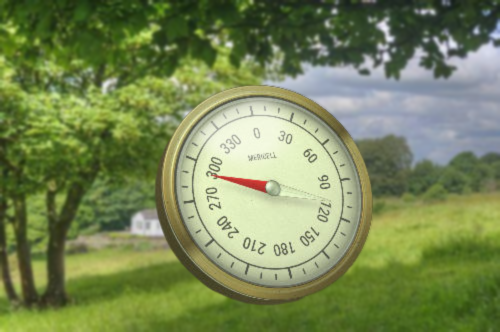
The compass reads 290 °
